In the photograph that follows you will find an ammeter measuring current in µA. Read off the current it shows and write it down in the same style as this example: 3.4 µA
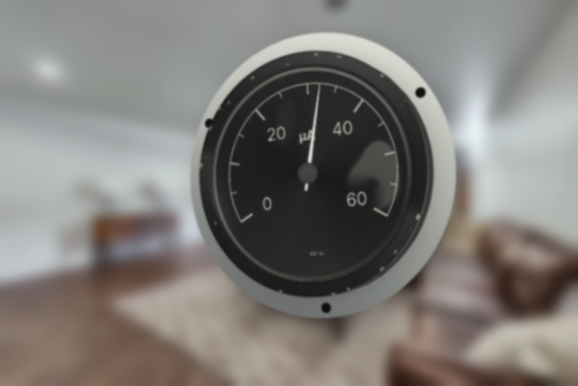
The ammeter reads 32.5 µA
